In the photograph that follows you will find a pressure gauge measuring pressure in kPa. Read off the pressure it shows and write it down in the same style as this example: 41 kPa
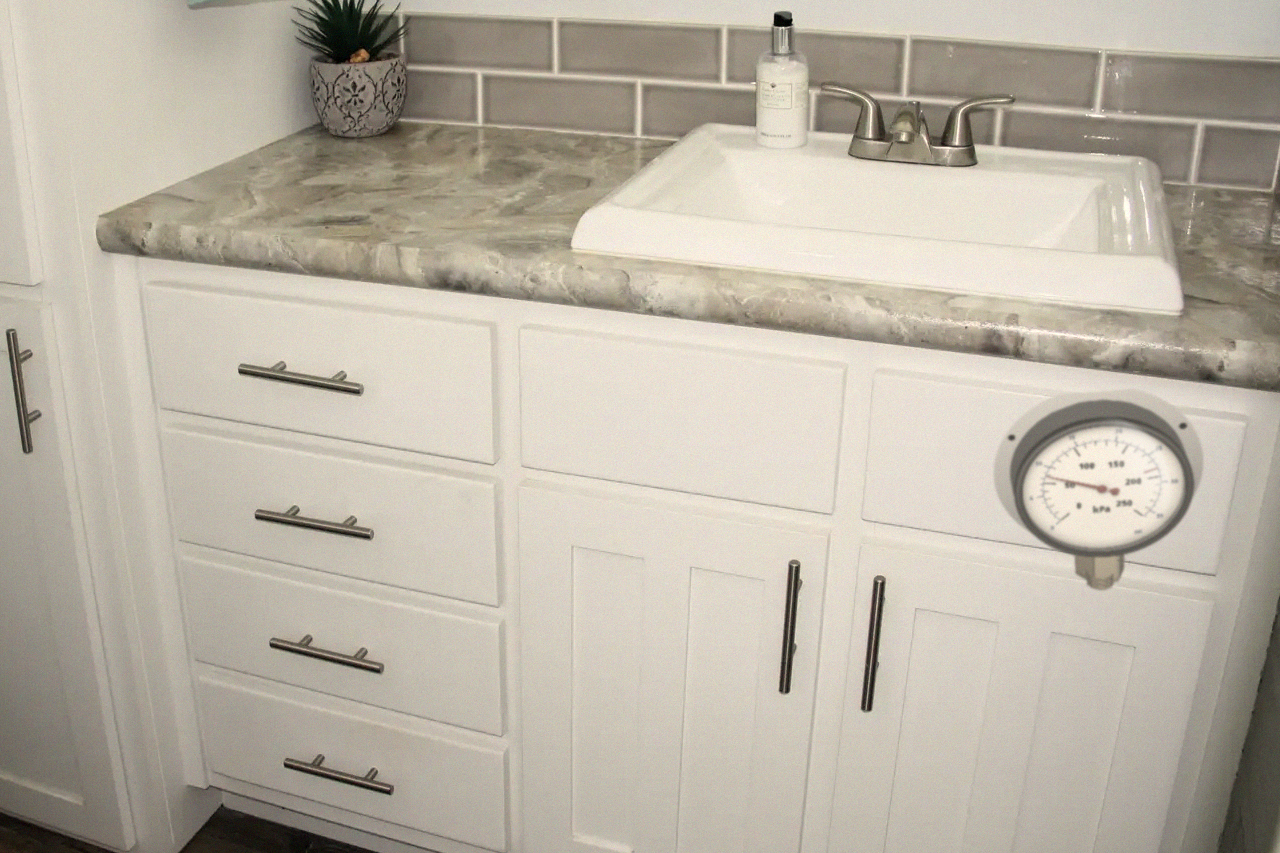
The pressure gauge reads 60 kPa
